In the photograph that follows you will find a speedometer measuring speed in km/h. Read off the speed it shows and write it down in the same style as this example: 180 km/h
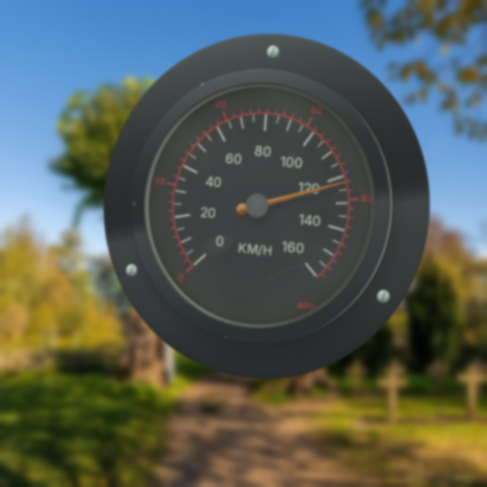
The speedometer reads 122.5 km/h
